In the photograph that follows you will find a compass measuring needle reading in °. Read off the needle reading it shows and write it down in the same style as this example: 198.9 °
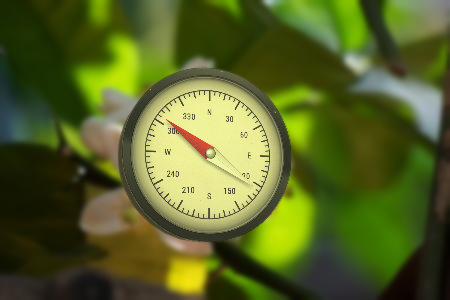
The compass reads 305 °
